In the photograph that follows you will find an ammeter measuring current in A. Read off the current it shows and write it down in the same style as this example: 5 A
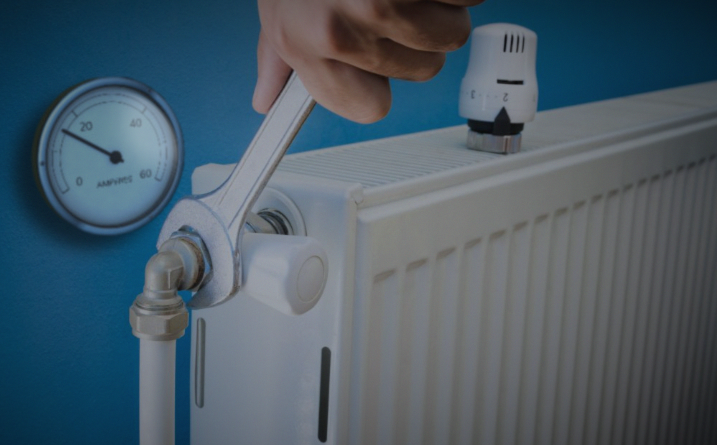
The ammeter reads 15 A
